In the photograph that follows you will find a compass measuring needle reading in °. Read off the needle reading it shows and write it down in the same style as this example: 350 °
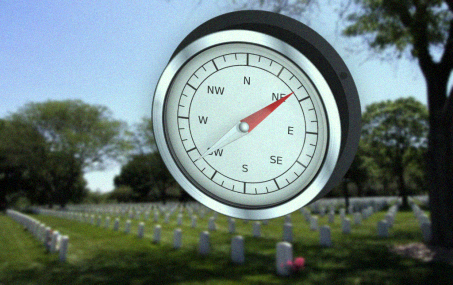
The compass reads 50 °
